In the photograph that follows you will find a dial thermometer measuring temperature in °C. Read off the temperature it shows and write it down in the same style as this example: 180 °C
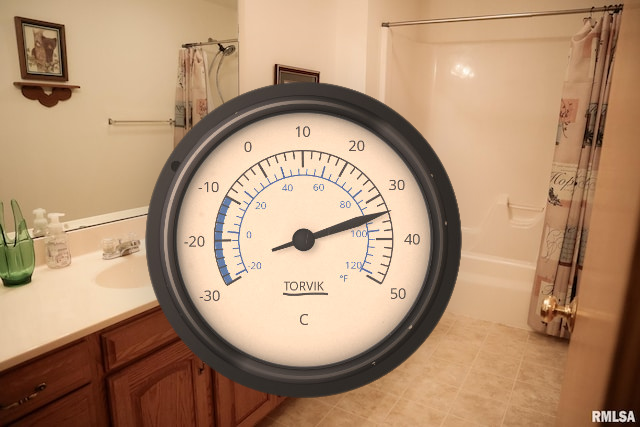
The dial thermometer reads 34 °C
